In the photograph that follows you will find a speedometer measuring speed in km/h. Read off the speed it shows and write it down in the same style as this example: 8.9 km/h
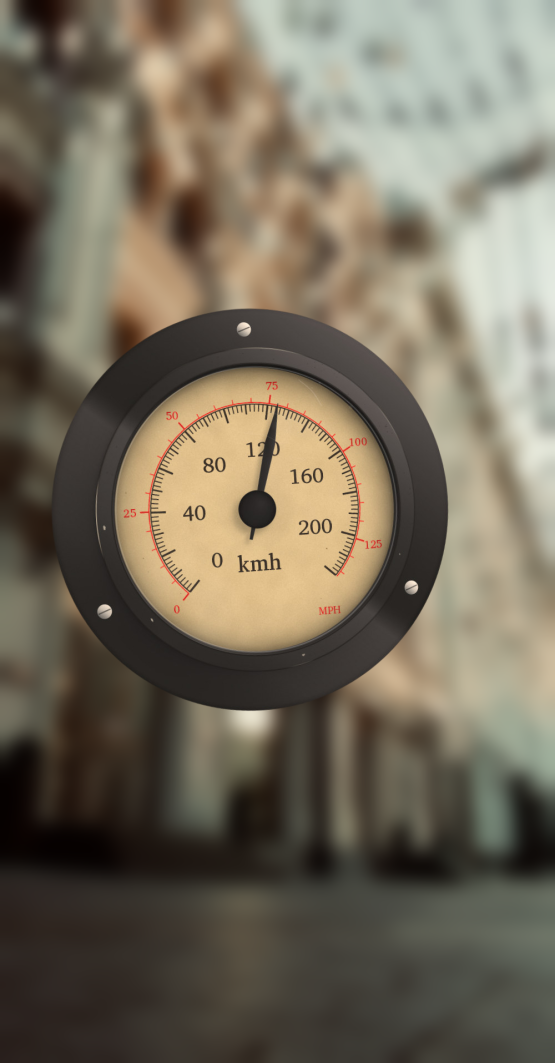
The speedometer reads 124 km/h
